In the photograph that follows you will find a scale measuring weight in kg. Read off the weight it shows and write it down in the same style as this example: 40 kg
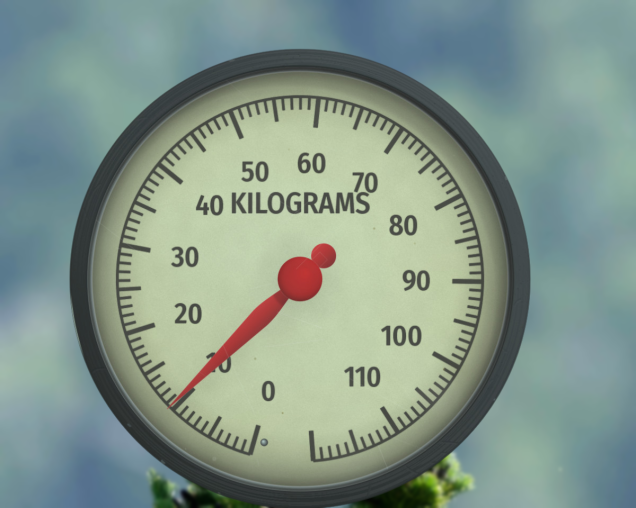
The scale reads 10.5 kg
